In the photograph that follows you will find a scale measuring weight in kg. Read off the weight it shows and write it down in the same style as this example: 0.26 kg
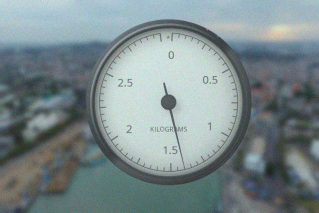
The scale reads 1.4 kg
